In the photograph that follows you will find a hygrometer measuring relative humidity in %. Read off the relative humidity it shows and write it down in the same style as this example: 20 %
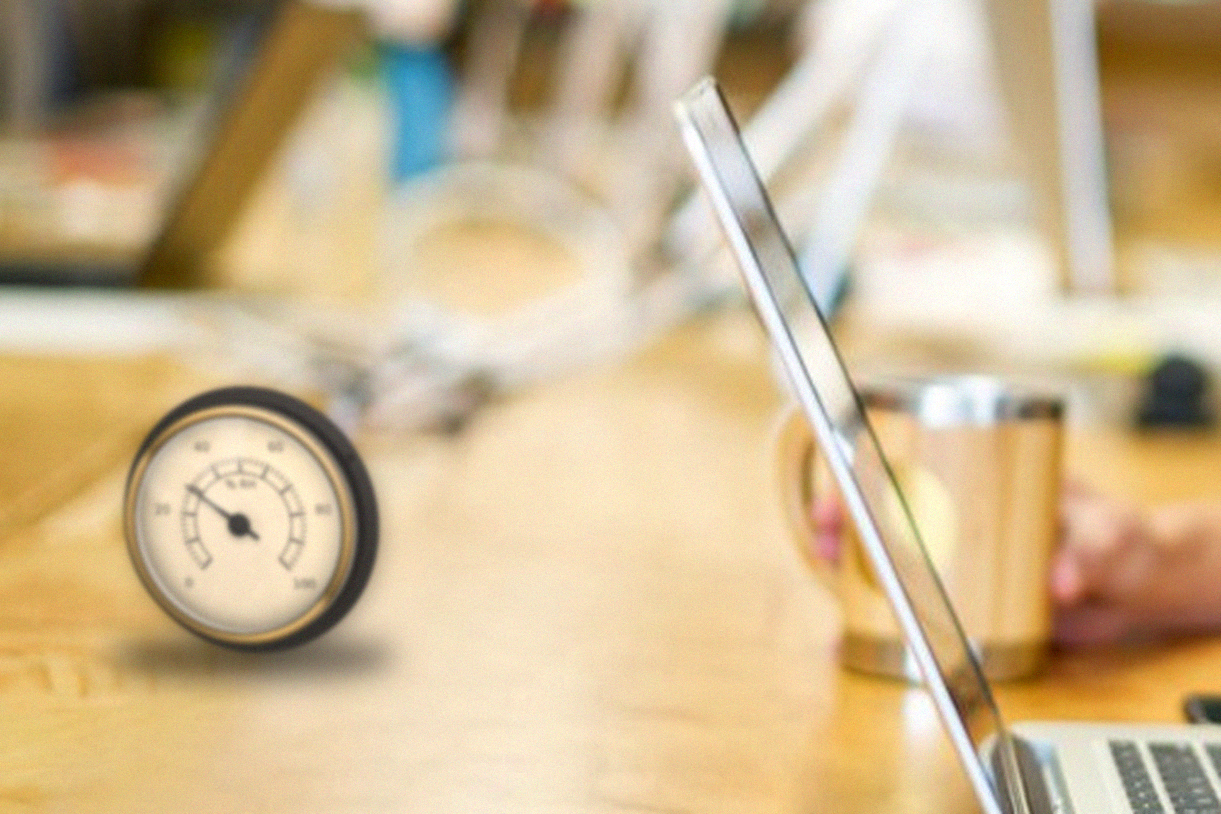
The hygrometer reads 30 %
